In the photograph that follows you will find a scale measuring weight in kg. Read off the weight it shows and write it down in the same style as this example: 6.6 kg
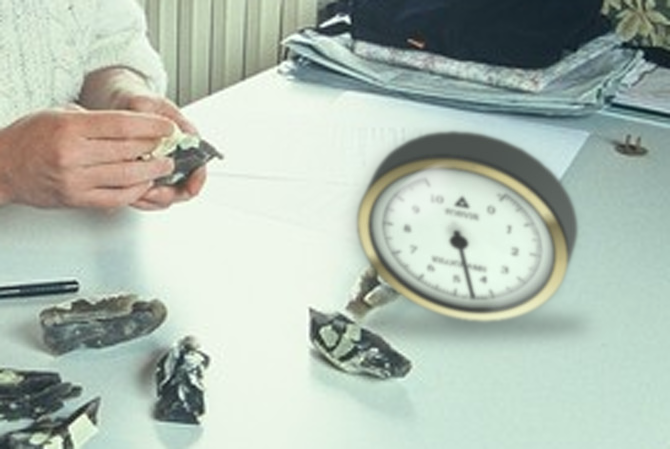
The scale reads 4.5 kg
